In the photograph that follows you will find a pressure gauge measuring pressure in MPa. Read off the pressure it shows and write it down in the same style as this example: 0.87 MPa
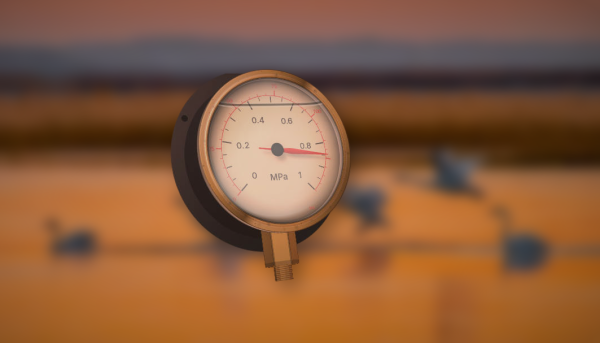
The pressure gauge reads 0.85 MPa
